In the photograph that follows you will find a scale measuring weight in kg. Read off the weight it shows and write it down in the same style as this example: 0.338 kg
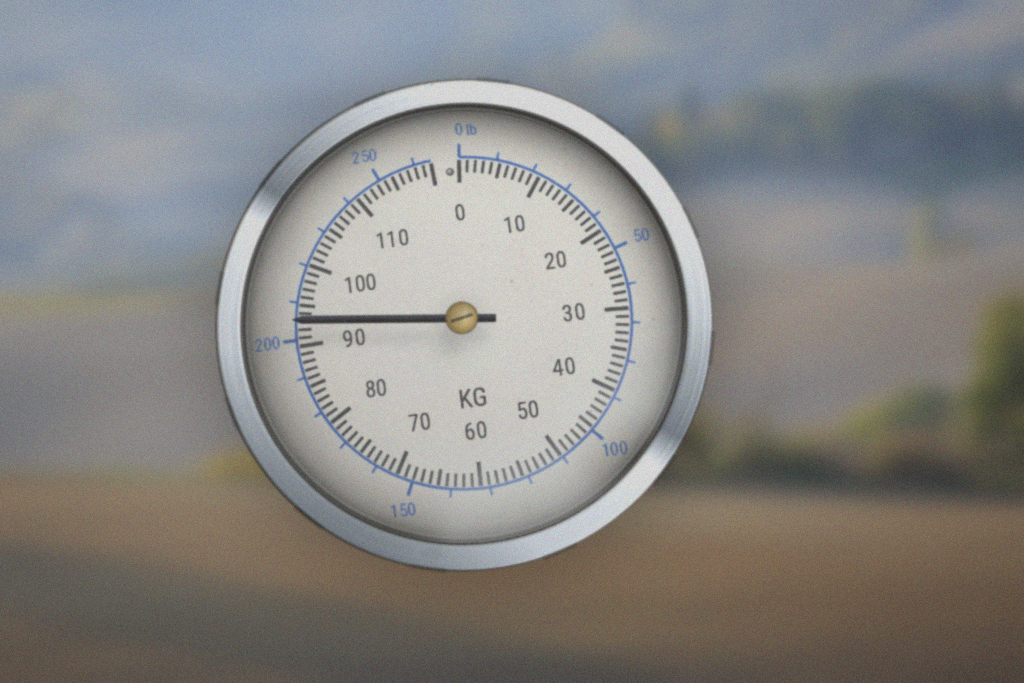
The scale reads 93 kg
